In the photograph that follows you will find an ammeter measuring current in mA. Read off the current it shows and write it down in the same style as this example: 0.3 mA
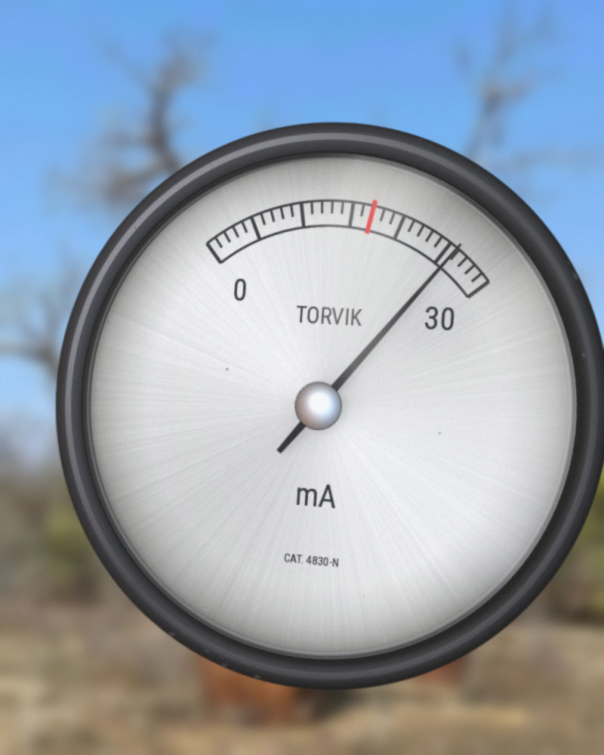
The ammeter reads 26 mA
